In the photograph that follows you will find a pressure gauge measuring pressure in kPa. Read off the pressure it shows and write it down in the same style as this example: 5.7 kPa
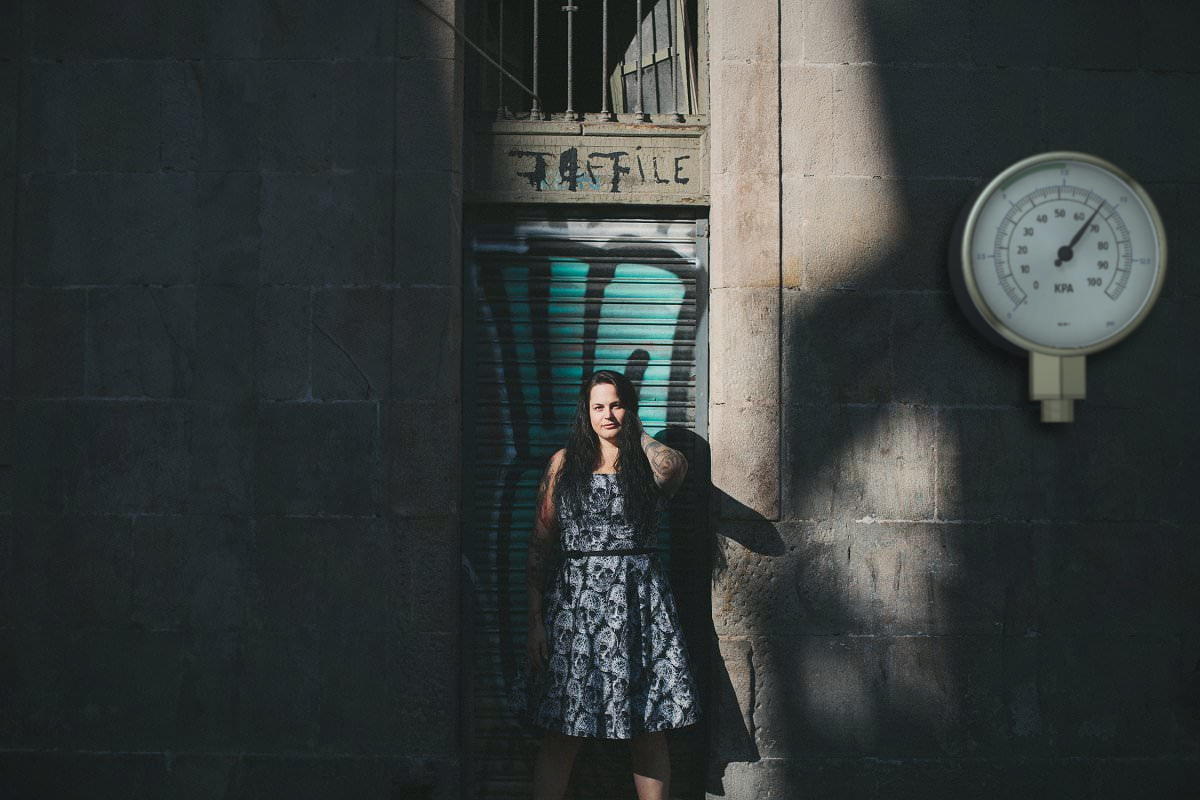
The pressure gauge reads 65 kPa
